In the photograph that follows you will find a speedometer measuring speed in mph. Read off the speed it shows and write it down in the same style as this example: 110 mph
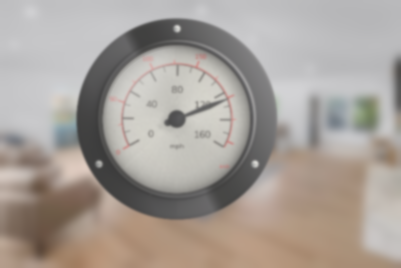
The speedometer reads 125 mph
